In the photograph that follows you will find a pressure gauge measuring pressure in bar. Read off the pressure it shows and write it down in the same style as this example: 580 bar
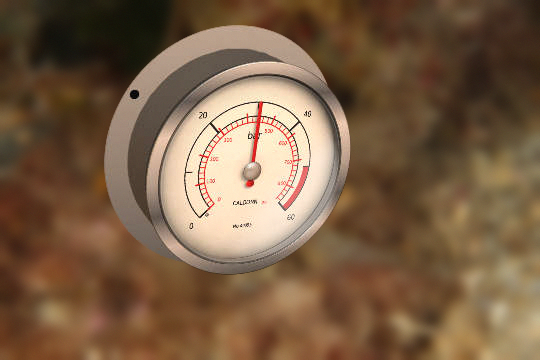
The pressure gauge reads 30 bar
